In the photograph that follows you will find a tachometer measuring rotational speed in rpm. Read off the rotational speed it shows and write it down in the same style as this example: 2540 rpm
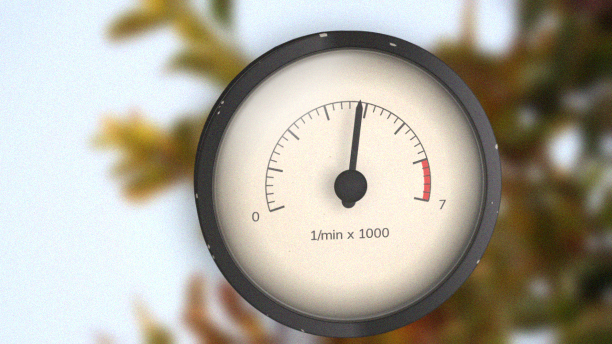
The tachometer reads 3800 rpm
